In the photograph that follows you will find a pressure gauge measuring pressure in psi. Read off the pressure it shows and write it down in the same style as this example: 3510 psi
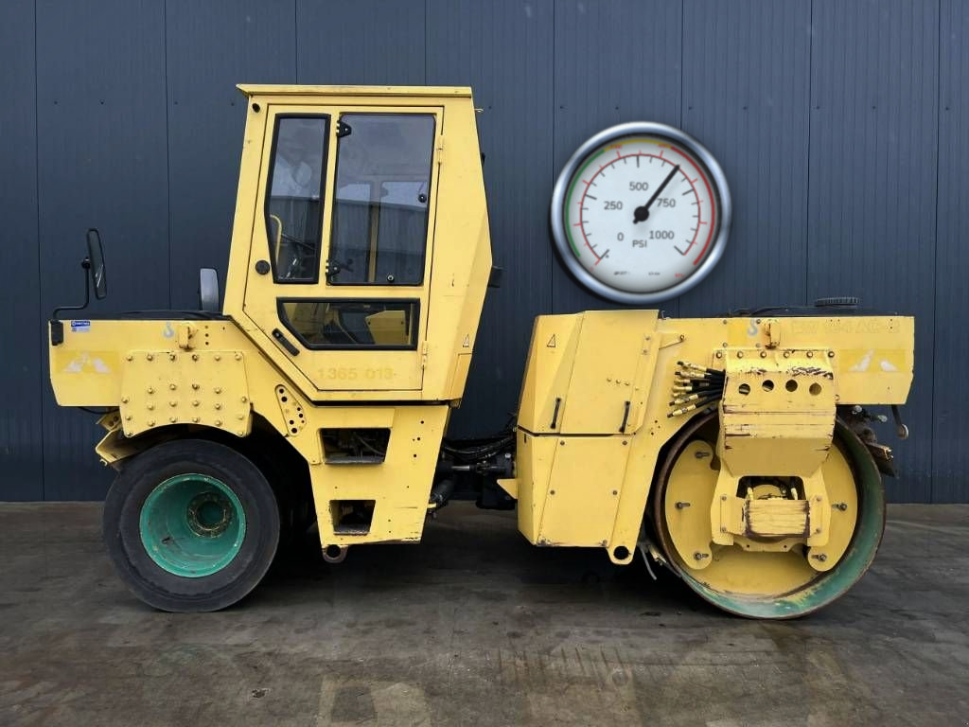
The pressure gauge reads 650 psi
